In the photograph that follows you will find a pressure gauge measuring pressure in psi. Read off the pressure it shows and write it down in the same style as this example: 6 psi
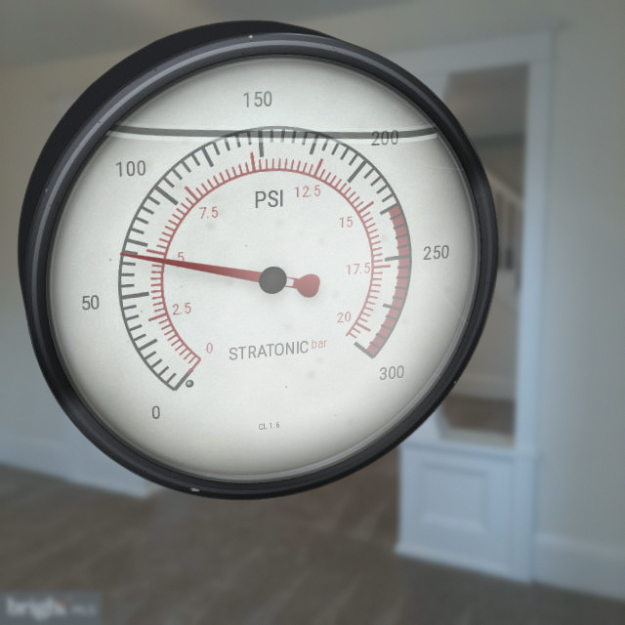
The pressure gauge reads 70 psi
